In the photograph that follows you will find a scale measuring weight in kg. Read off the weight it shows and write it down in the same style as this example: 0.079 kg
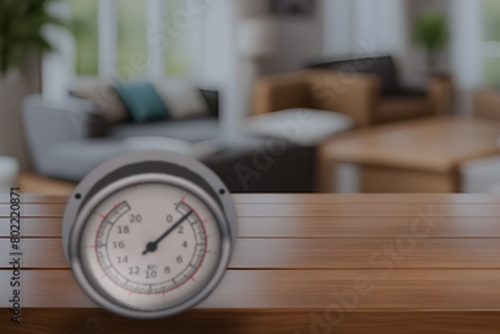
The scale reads 1 kg
